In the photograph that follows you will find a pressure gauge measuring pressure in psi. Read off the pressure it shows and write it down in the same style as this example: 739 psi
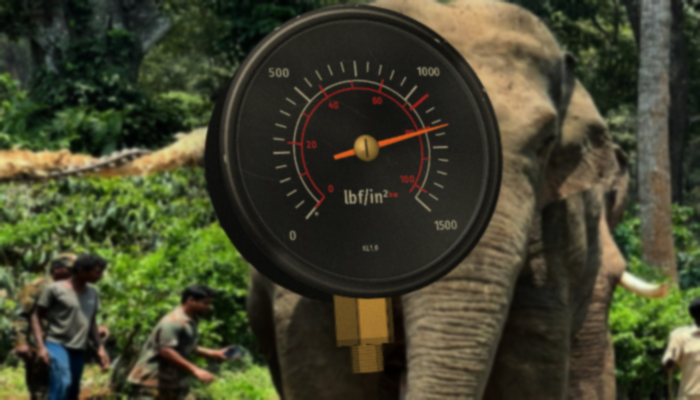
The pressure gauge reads 1175 psi
